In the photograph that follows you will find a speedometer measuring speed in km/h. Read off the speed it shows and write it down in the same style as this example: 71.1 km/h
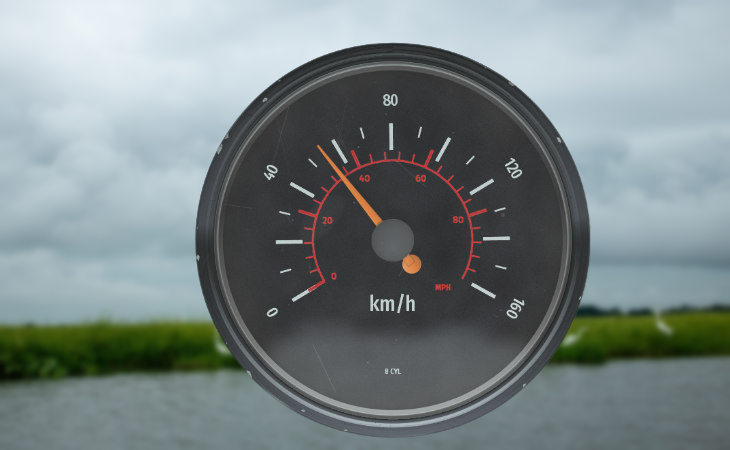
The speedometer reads 55 km/h
